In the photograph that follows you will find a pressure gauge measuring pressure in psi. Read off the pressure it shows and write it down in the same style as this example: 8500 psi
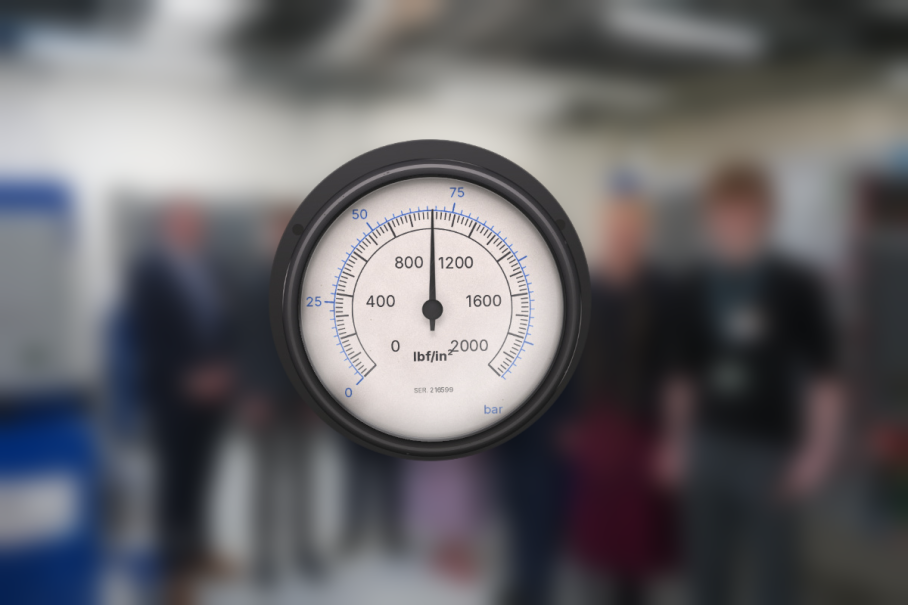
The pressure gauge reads 1000 psi
